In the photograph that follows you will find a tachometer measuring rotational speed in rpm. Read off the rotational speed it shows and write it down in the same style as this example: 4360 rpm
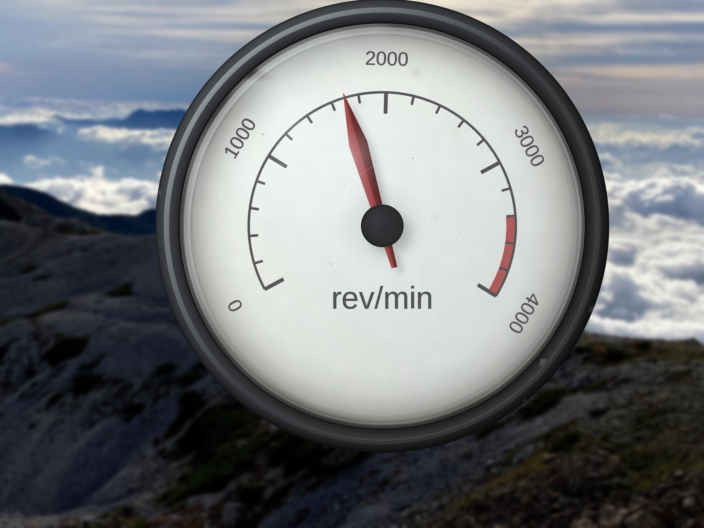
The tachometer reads 1700 rpm
